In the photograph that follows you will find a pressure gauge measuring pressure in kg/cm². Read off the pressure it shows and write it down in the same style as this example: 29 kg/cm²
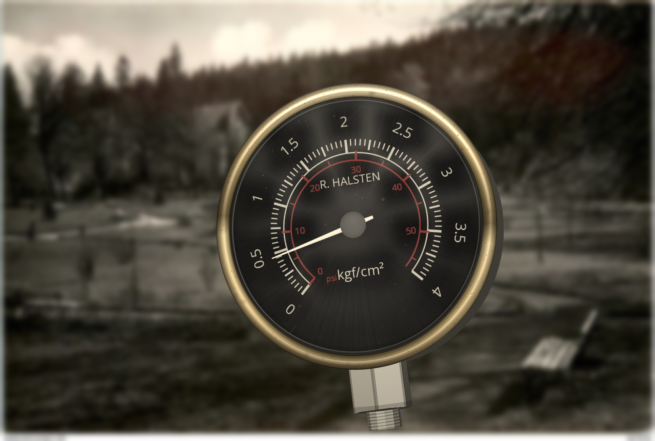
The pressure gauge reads 0.45 kg/cm²
